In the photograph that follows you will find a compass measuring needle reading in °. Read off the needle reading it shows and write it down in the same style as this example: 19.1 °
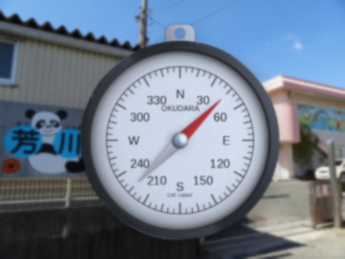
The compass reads 45 °
